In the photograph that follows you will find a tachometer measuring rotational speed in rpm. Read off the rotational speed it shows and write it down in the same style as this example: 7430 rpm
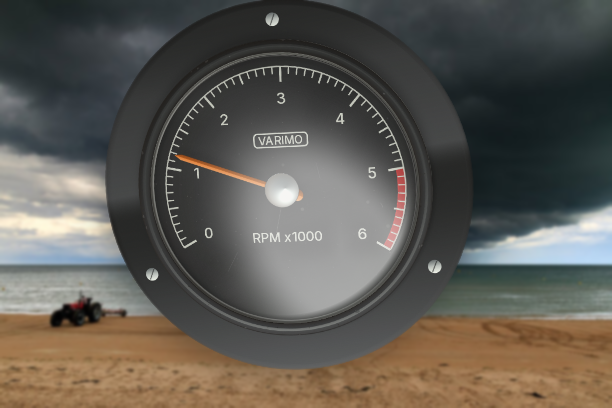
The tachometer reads 1200 rpm
